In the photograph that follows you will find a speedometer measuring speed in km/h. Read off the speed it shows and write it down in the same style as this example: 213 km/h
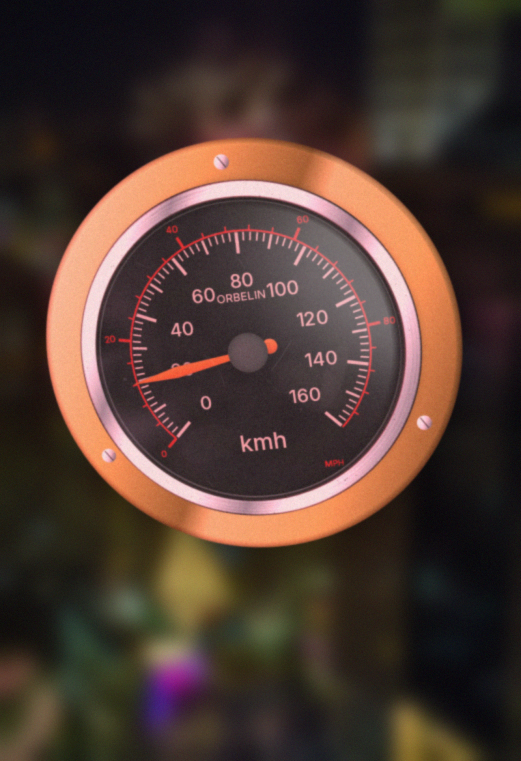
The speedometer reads 20 km/h
